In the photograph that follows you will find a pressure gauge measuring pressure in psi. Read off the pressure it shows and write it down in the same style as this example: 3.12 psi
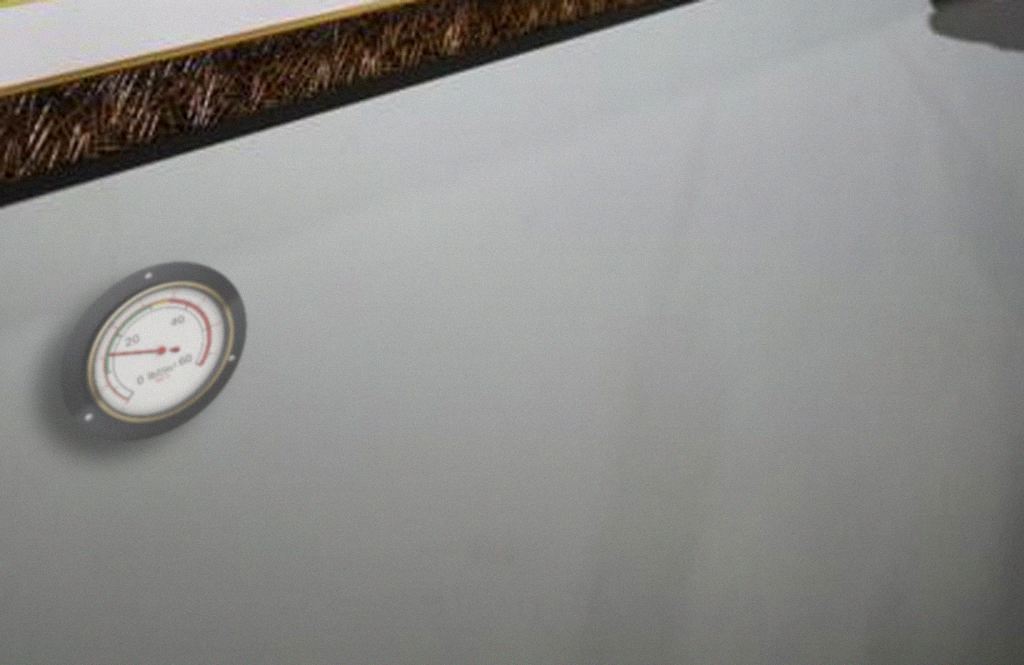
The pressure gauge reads 15 psi
